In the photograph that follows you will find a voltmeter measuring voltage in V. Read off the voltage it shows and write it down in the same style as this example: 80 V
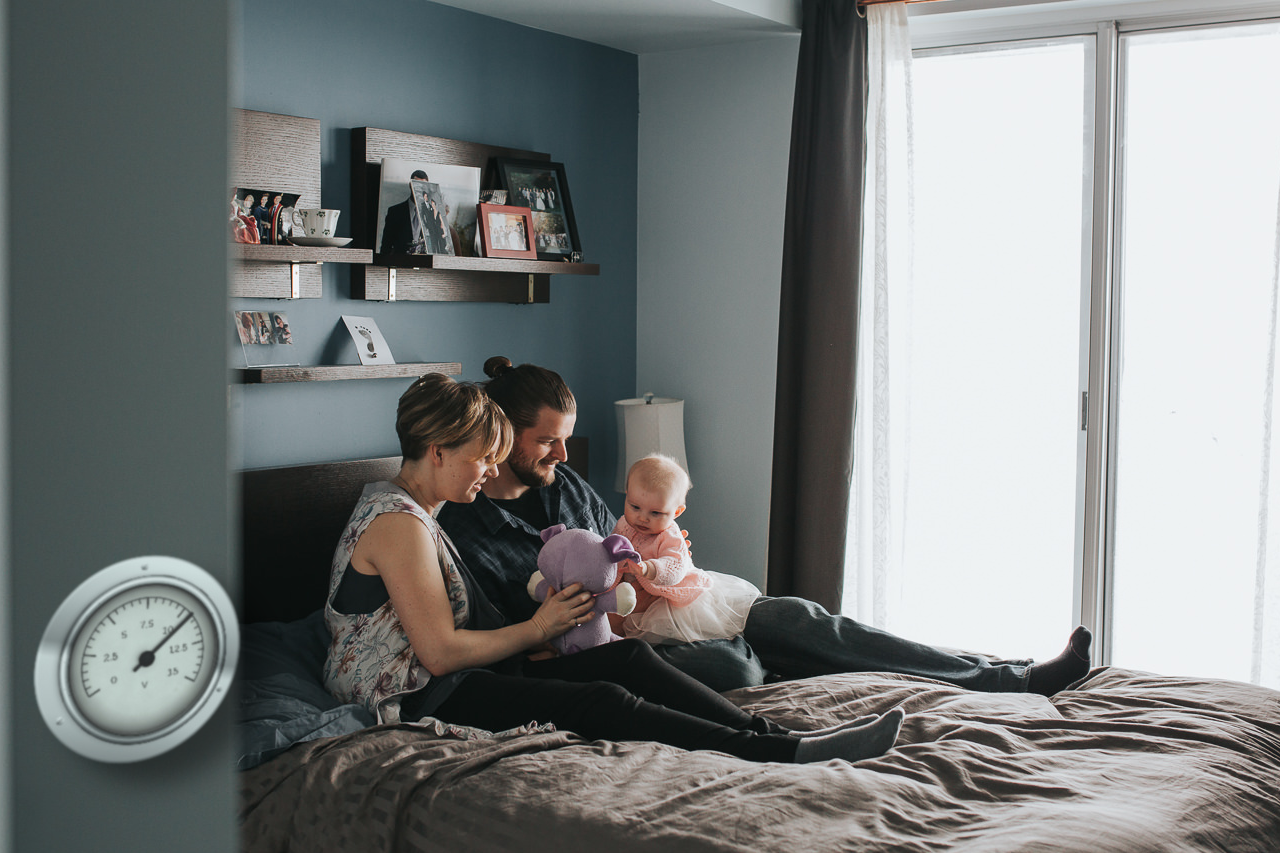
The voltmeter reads 10.5 V
